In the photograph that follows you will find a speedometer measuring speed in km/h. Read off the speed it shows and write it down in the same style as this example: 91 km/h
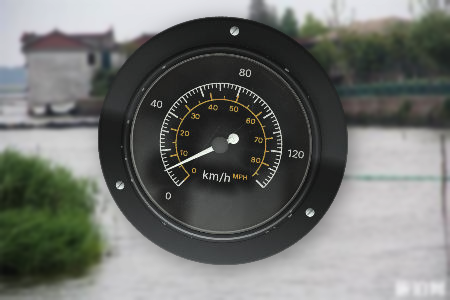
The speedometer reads 10 km/h
